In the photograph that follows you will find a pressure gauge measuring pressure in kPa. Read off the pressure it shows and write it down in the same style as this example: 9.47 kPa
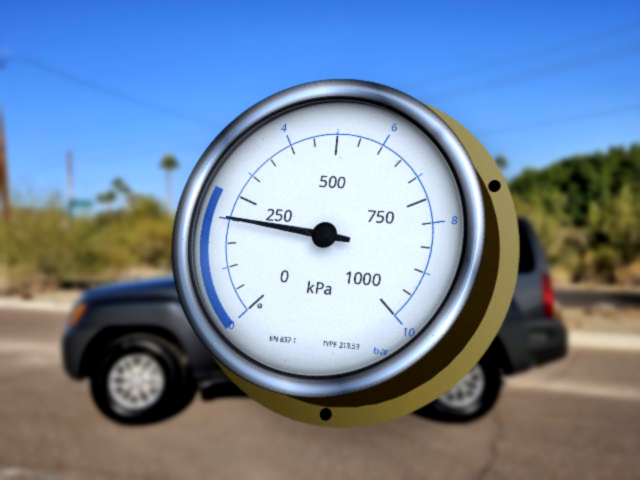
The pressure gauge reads 200 kPa
